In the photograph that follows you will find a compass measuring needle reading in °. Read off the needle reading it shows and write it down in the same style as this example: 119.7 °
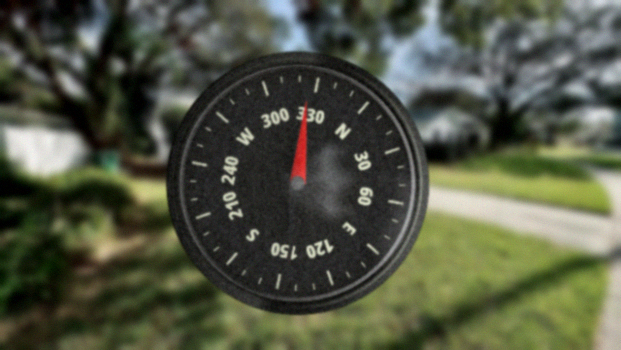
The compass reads 325 °
